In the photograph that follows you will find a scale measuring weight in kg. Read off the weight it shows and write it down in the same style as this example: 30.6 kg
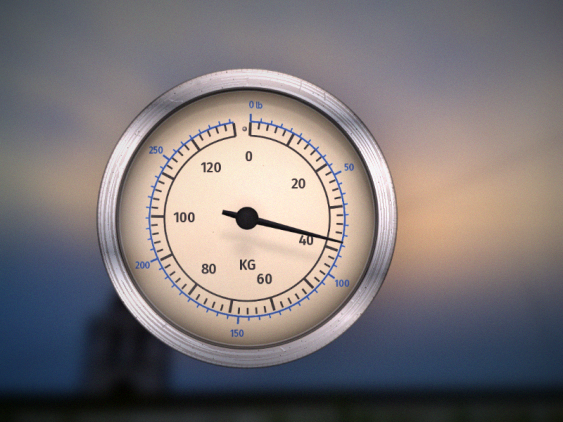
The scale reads 38 kg
